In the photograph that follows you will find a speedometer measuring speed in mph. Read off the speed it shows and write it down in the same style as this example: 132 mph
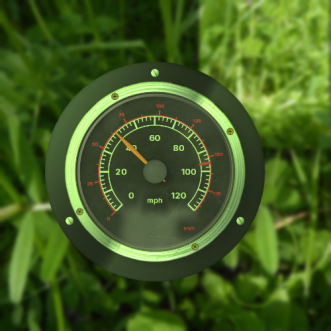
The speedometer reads 40 mph
